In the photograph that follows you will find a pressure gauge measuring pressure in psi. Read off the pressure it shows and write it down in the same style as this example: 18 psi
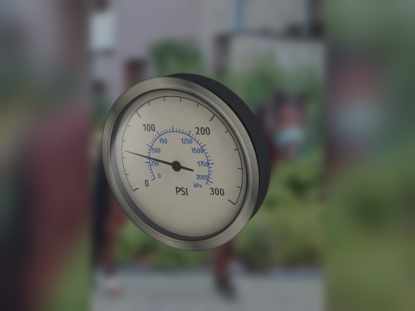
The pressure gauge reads 50 psi
